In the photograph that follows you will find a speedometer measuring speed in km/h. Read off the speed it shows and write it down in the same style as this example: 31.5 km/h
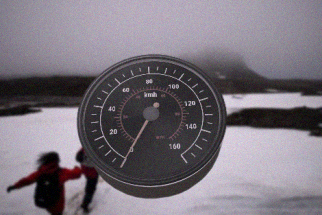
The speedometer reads 0 km/h
